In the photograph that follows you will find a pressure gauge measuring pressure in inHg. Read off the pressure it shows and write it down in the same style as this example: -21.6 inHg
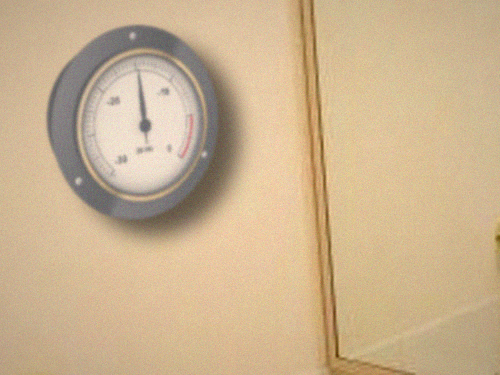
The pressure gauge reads -15 inHg
